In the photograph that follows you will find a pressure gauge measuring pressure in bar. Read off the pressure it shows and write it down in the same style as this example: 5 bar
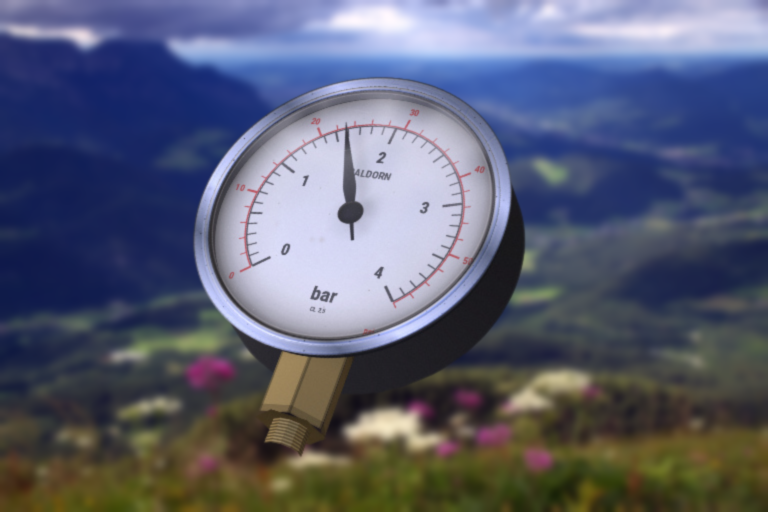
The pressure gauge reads 1.6 bar
